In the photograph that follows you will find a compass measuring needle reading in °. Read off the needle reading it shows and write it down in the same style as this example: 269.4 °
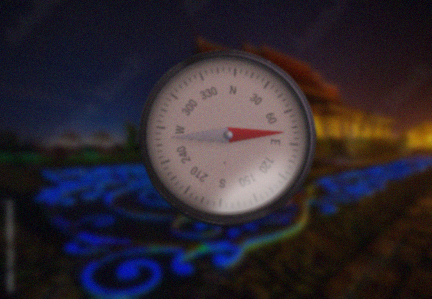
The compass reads 80 °
